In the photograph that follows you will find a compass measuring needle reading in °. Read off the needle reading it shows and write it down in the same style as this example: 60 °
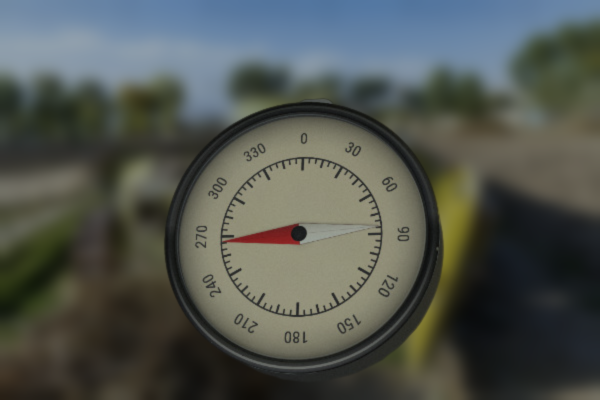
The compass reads 265 °
